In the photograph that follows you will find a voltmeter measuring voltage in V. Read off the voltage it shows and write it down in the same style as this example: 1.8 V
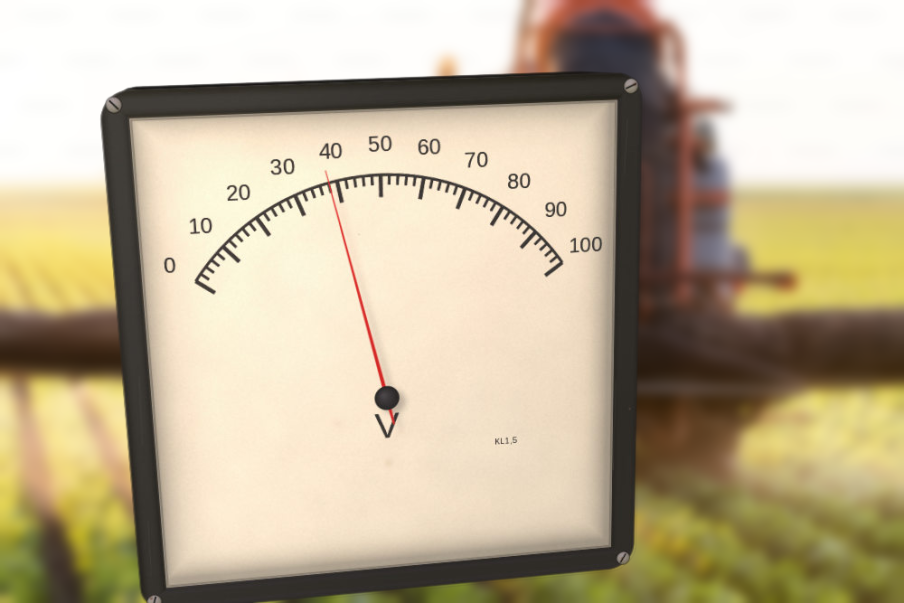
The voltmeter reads 38 V
